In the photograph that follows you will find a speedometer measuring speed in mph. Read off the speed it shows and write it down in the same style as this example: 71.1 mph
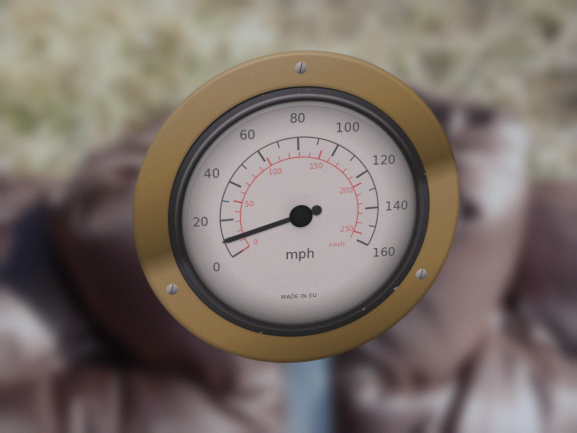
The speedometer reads 10 mph
